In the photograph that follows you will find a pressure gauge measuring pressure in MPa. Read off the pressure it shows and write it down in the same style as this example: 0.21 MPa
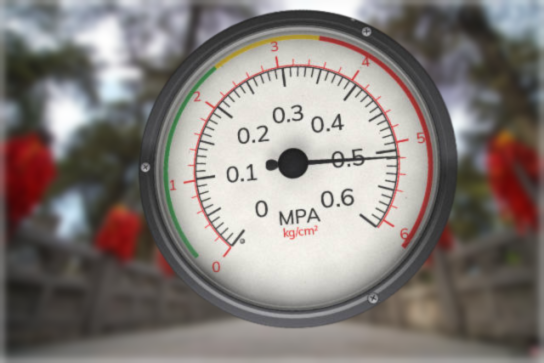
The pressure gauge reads 0.51 MPa
